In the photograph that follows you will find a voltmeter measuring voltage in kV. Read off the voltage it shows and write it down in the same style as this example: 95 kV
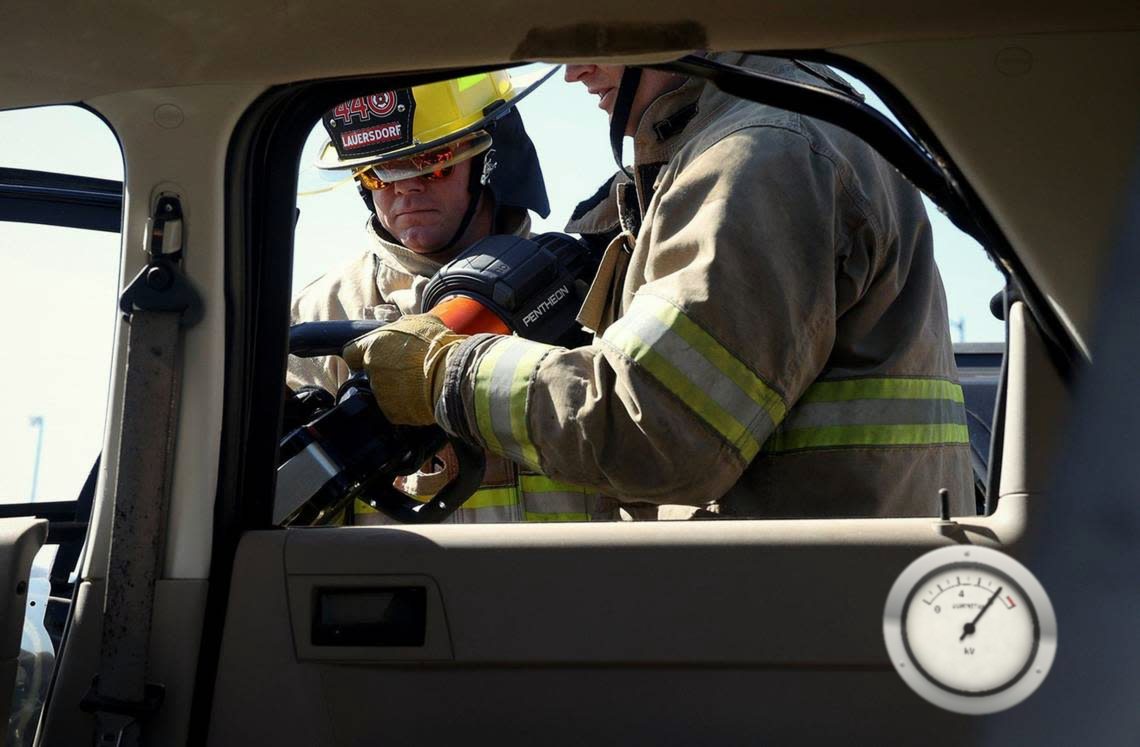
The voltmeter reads 8 kV
